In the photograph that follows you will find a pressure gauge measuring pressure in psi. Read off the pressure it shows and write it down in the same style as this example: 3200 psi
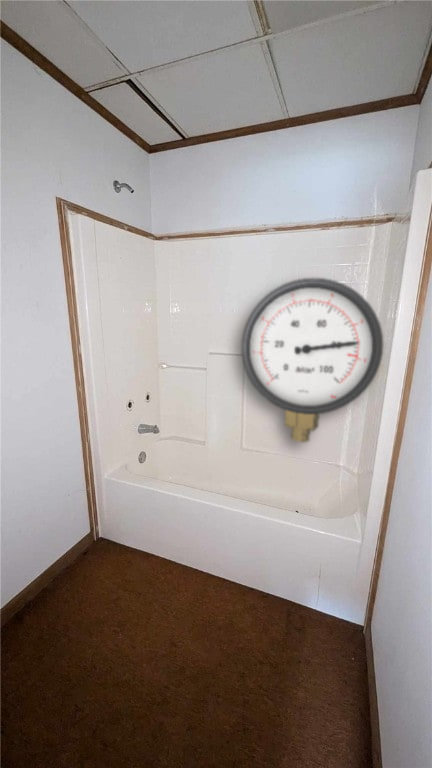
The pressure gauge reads 80 psi
